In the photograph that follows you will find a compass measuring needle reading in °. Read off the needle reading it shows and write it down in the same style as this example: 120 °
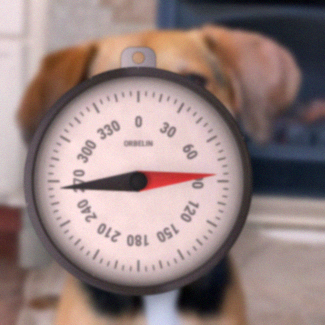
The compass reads 85 °
